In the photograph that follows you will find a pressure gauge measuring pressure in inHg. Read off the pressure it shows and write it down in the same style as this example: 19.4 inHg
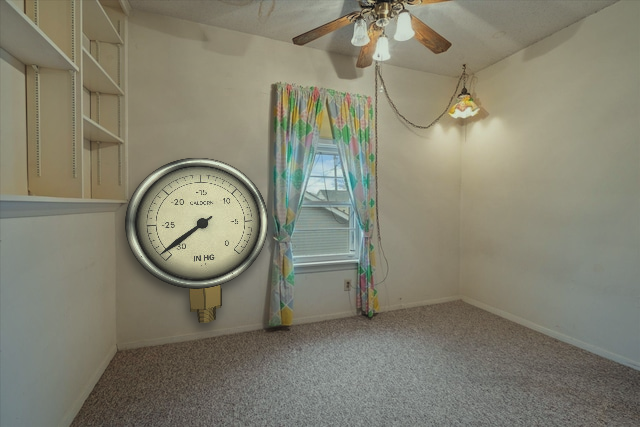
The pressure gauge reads -29 inHg
